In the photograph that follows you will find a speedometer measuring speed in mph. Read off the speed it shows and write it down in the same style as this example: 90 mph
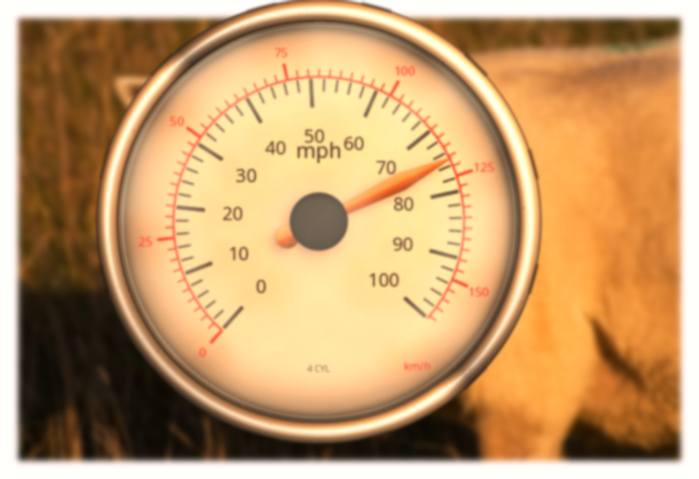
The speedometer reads 75 mph
